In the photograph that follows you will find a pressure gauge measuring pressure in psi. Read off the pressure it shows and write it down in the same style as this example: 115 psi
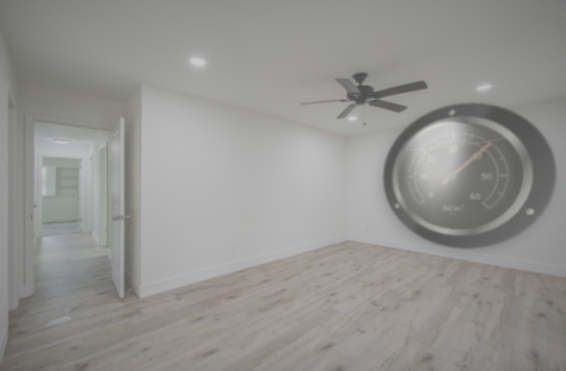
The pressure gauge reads 40 psi
